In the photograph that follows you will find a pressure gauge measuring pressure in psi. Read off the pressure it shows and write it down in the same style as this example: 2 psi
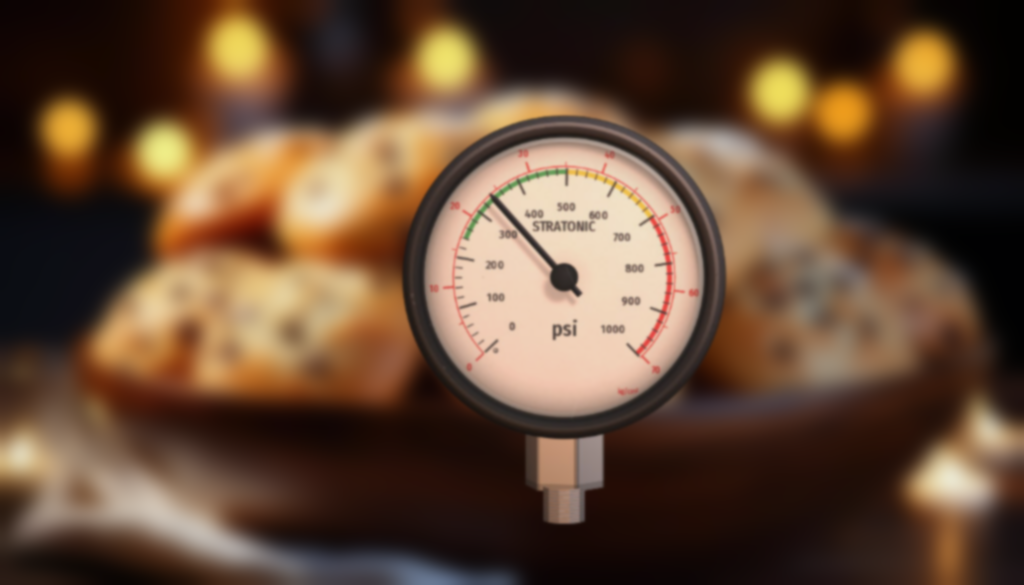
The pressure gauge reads 340 psi
